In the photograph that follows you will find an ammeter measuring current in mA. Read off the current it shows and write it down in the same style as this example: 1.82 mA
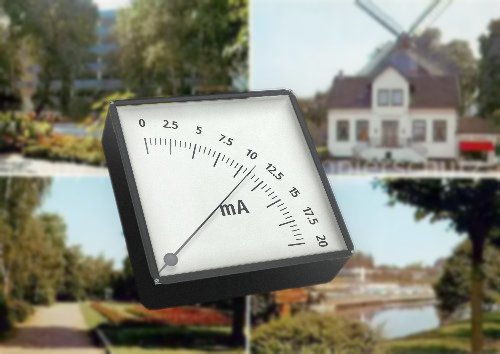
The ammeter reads 11 mA
